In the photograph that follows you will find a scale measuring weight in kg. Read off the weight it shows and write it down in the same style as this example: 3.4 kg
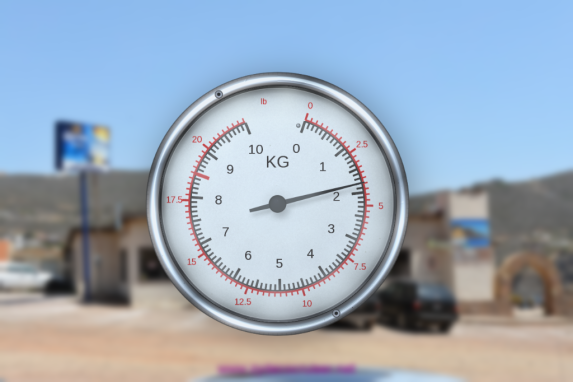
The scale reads 1.8 kg
